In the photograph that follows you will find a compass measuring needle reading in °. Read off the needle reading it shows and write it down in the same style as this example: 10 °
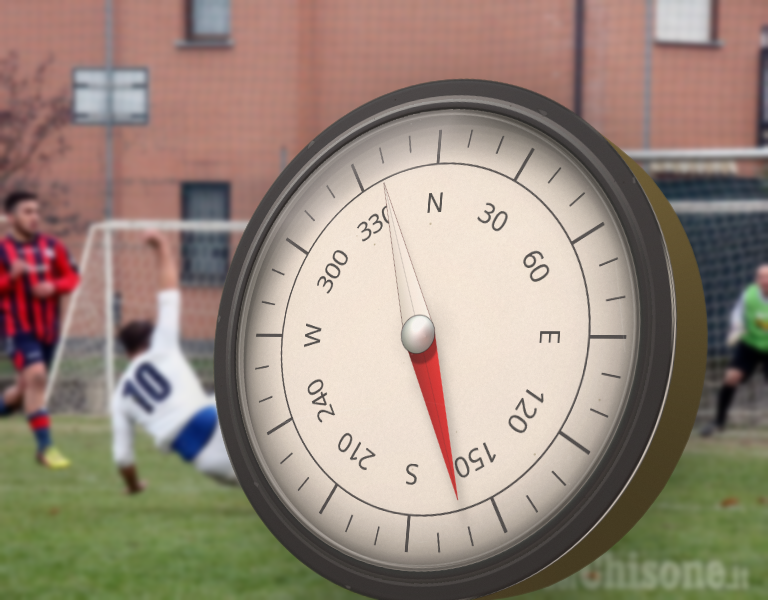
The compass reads 160 °
